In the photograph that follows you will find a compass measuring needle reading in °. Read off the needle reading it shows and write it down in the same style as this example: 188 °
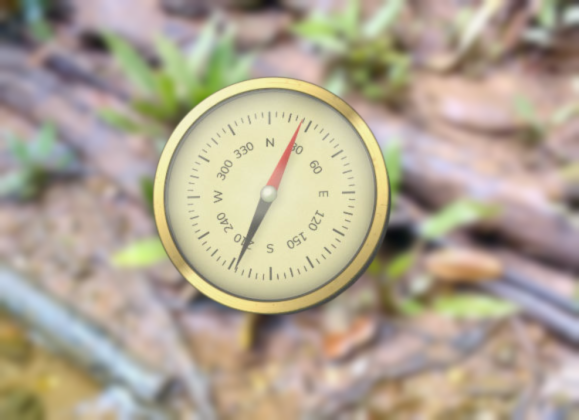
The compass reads 25 °
